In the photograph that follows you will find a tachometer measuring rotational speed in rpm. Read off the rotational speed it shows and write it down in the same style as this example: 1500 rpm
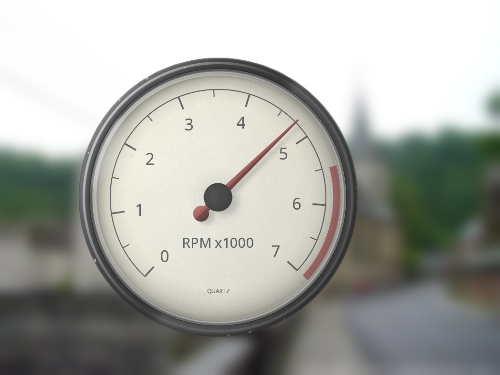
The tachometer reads 4750 rpm
